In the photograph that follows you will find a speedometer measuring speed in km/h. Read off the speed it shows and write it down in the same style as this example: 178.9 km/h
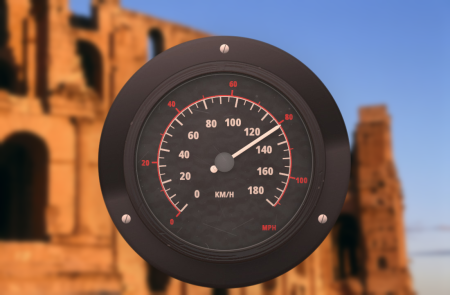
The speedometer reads 130 km/h
